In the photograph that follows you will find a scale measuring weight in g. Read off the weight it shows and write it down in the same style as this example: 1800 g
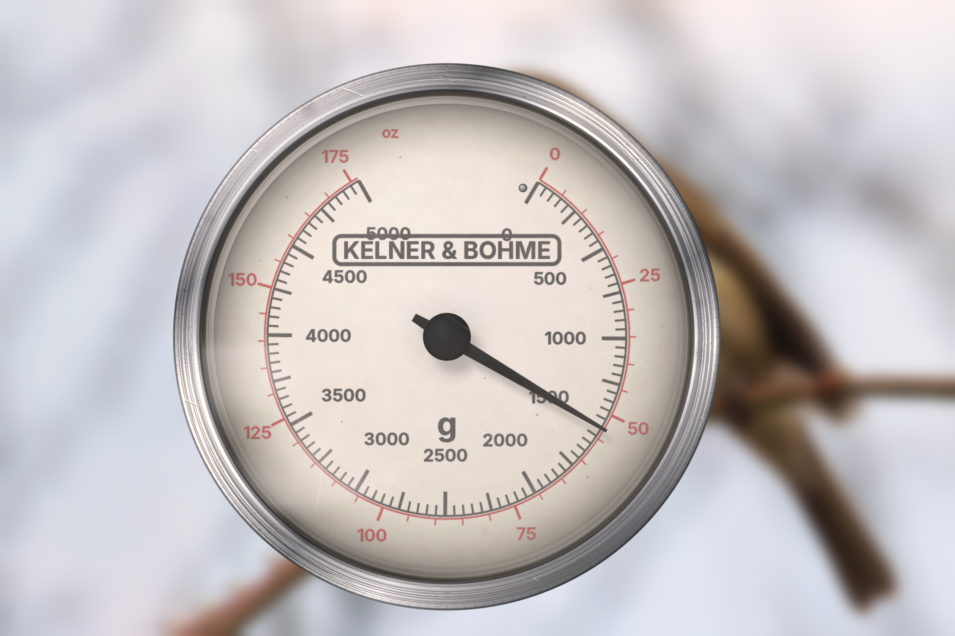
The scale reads 1500 g
